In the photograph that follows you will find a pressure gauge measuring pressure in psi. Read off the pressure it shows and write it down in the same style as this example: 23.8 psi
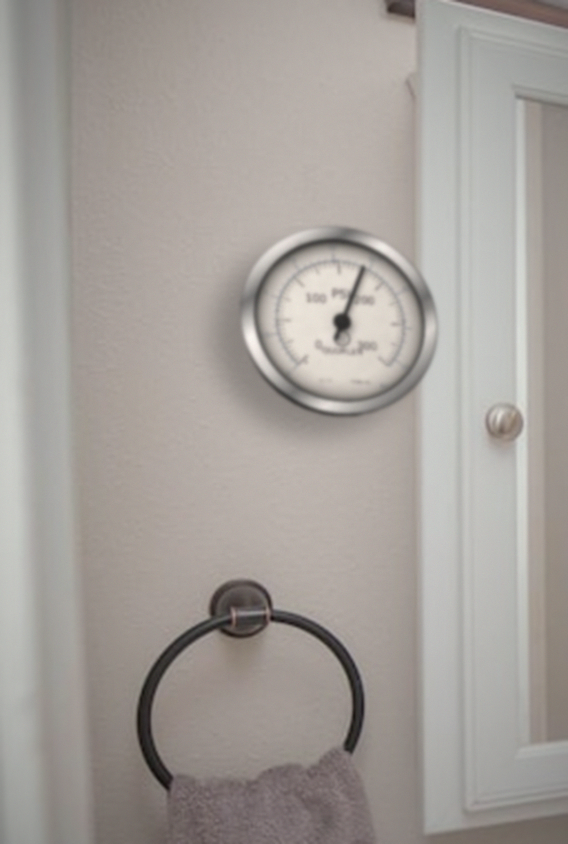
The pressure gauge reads 175 psi
